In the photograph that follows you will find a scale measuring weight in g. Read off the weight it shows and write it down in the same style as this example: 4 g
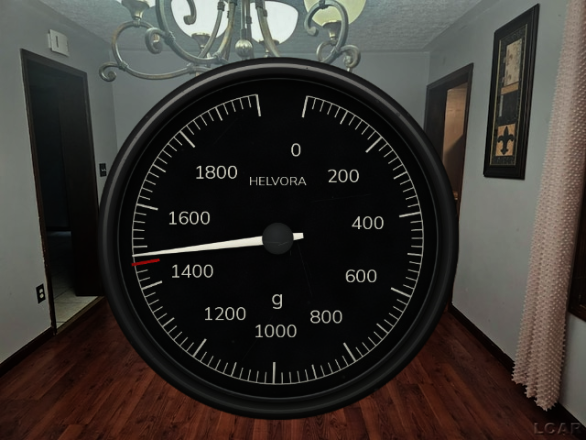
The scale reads 1480 g
